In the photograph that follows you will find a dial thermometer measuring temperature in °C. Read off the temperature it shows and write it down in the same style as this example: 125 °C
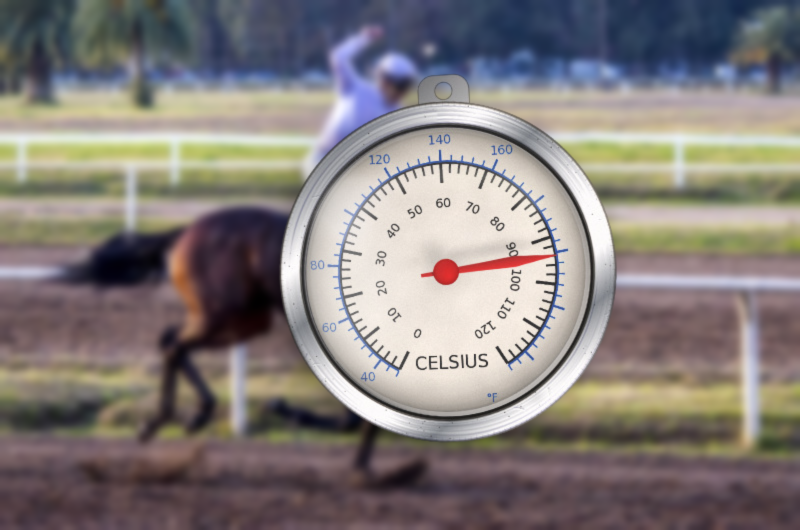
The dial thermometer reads 94 °C
